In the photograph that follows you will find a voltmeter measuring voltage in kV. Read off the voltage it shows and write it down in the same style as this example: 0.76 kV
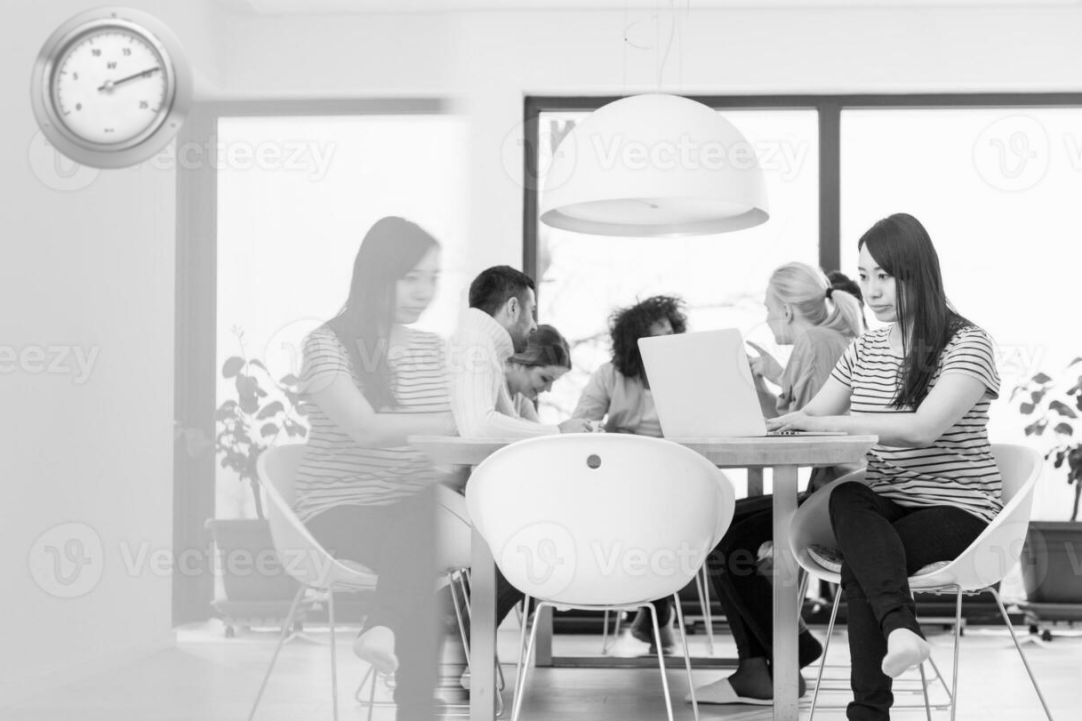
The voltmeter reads 20 kV
